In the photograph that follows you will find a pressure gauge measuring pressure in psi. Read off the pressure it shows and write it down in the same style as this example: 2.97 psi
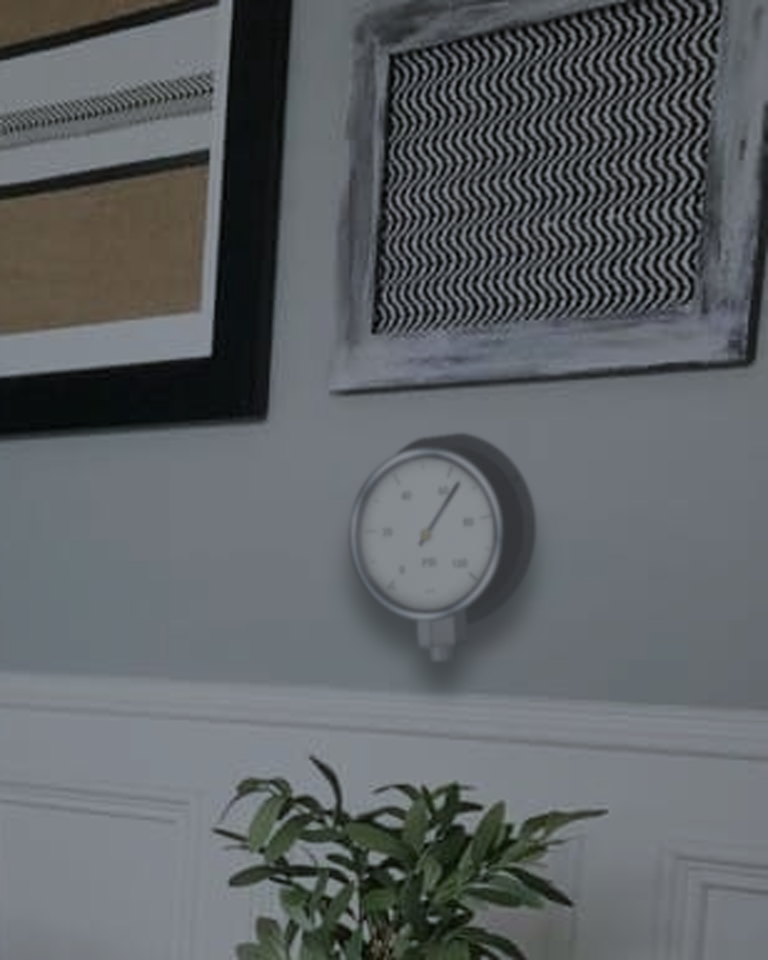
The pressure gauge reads 65 psi
